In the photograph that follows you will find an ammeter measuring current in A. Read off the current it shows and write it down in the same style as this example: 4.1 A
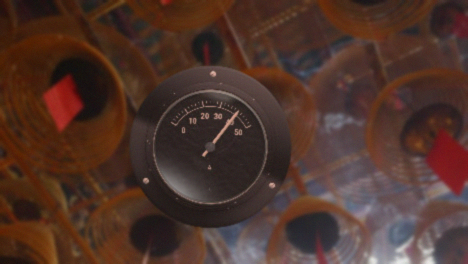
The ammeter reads 40 A
